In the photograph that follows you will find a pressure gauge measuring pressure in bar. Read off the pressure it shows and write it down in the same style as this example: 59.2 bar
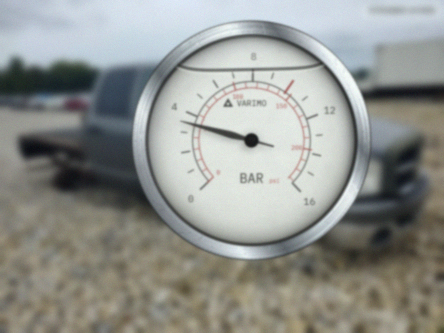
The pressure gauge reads 3.5 bar
